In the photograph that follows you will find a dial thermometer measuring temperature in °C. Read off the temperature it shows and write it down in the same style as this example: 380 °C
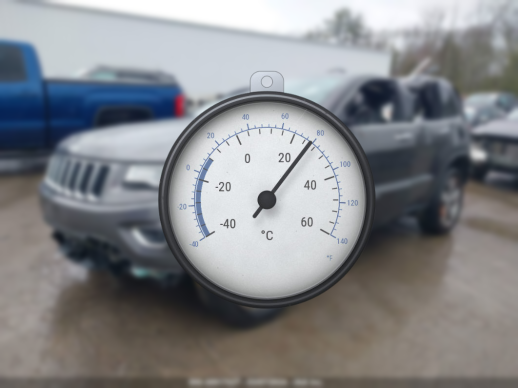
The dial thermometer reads 26 °C
